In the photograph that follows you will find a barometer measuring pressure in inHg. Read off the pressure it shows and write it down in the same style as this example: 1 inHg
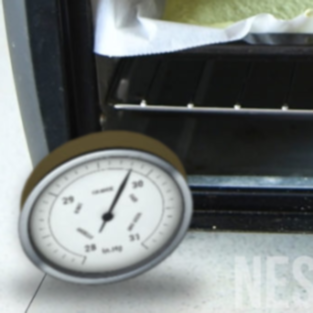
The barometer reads 29.8 inHg
